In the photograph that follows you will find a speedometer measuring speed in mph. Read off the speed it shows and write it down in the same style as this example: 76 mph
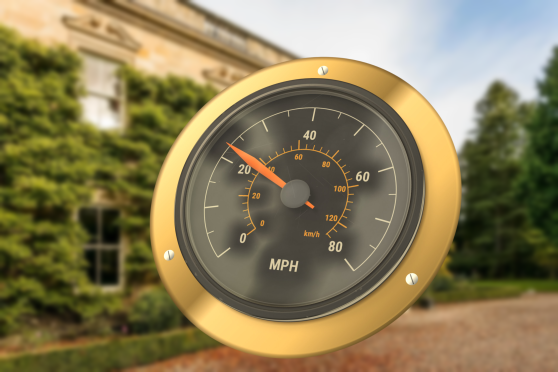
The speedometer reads 22.5 mph
